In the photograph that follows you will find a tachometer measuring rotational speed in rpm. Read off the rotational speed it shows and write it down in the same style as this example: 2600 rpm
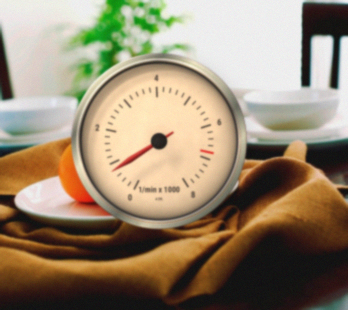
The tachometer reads 800 rpm
